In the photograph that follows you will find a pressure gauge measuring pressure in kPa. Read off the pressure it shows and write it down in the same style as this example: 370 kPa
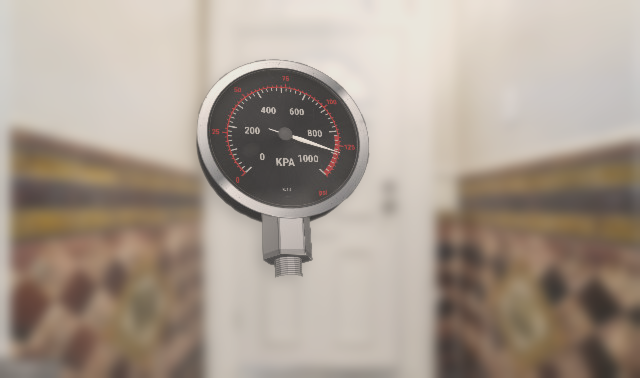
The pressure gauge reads 900 kPa
